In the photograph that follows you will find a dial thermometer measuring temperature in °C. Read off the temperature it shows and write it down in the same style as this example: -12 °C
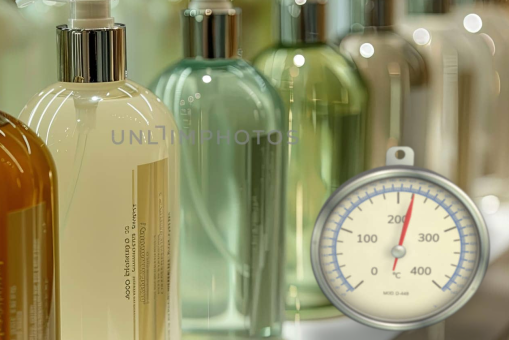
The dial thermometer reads 220 °C
